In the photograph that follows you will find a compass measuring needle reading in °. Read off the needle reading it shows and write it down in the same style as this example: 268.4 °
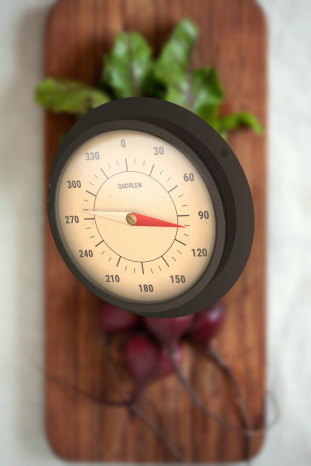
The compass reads 100 °
